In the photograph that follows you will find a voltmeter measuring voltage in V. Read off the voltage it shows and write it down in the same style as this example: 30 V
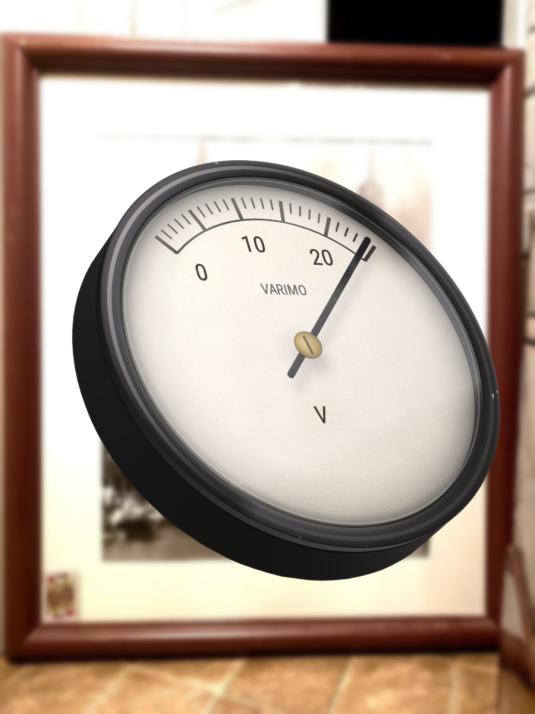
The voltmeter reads 24 V
